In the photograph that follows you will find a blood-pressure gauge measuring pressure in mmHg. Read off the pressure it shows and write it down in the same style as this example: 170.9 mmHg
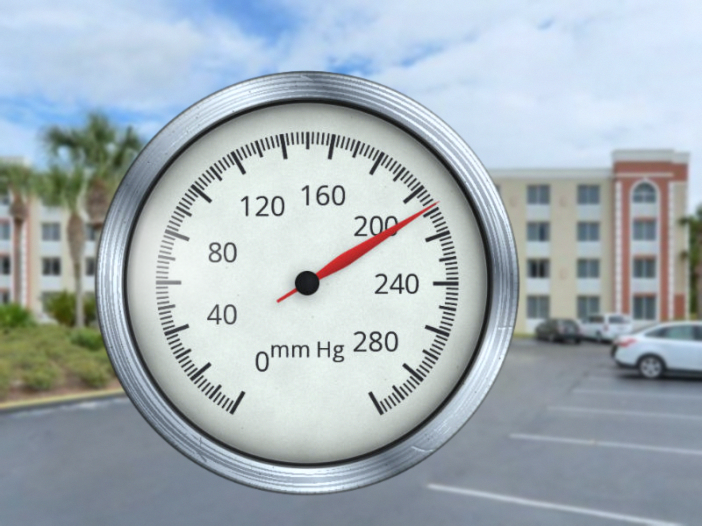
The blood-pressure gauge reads 208 mmHg
